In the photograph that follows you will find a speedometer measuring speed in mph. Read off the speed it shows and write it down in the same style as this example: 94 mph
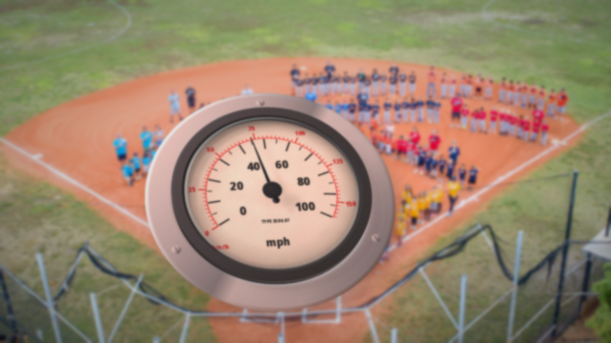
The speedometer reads 45 mph
